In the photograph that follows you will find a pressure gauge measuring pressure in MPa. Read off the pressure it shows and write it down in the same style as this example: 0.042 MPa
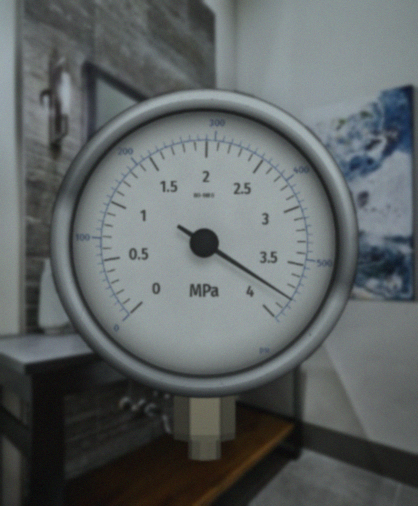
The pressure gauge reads 3.8 MPa
